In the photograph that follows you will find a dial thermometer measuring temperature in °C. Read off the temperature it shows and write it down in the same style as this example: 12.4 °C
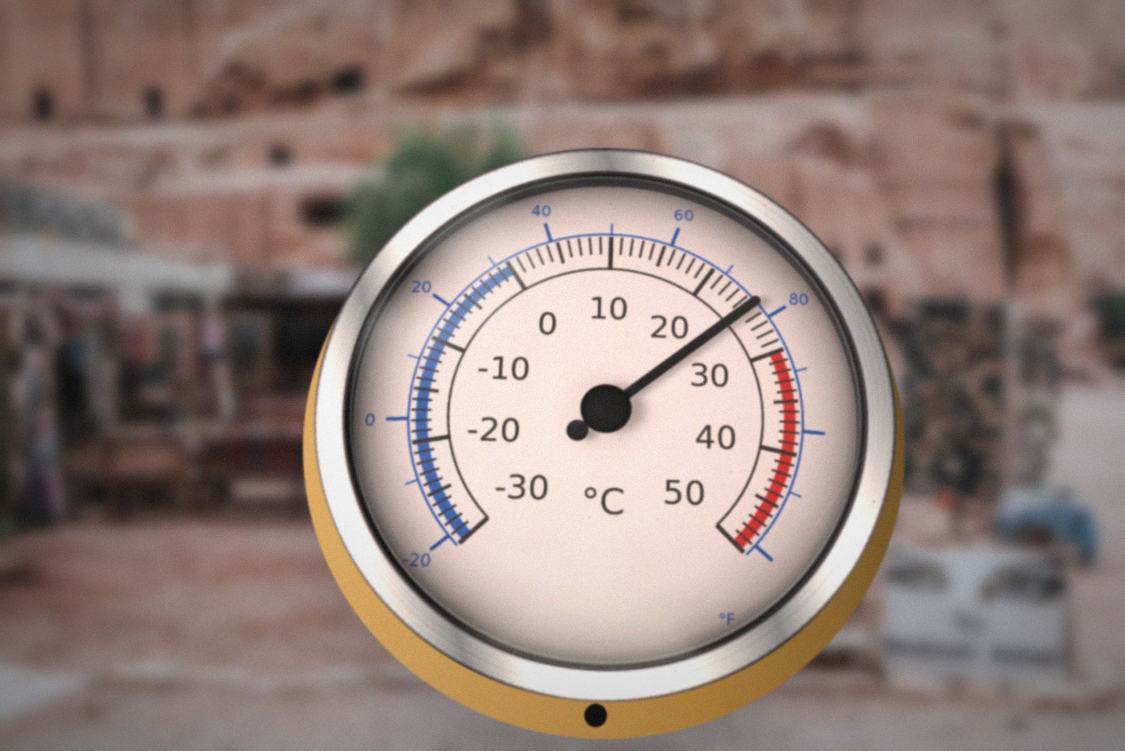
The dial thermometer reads 25 °C
